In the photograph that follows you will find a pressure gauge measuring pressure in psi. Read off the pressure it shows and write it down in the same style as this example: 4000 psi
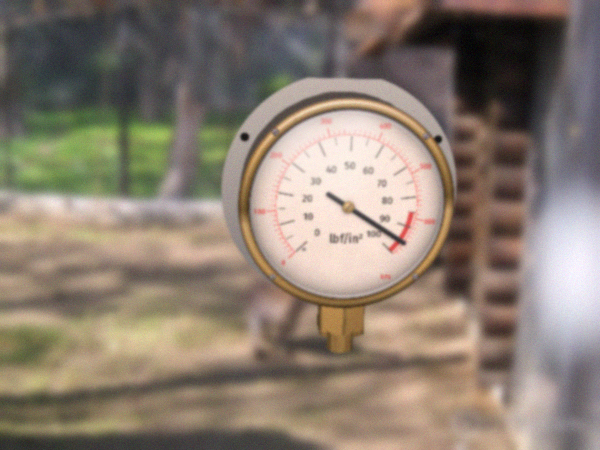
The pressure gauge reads 95 psi
